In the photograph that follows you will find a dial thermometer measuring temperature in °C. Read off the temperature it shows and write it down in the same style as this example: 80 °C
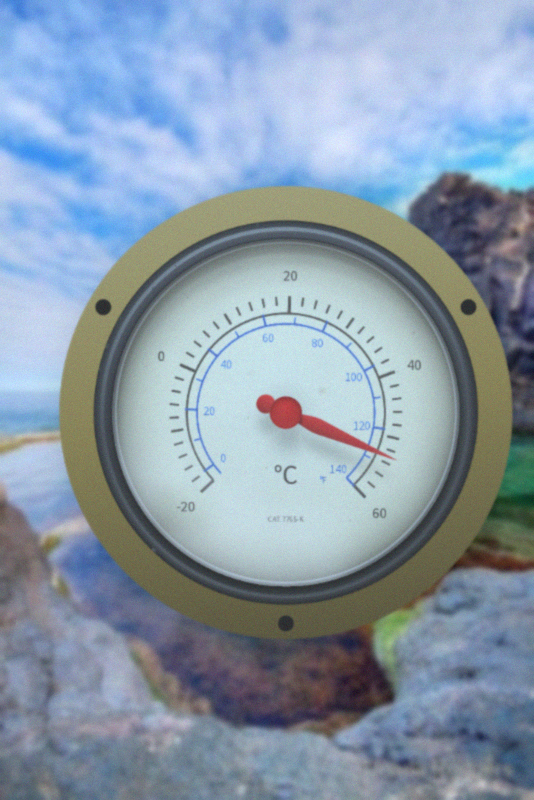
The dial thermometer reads 53 °C
